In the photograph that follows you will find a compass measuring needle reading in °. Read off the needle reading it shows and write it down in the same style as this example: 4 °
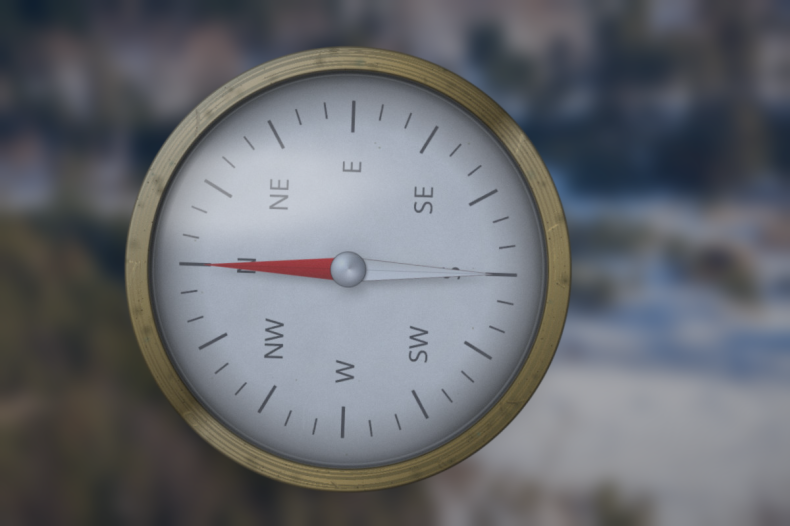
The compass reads 0 °
